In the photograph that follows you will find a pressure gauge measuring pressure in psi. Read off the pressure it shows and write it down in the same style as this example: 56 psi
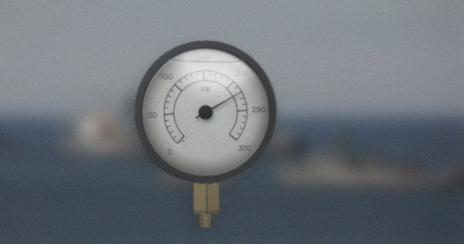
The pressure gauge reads 220 psi
